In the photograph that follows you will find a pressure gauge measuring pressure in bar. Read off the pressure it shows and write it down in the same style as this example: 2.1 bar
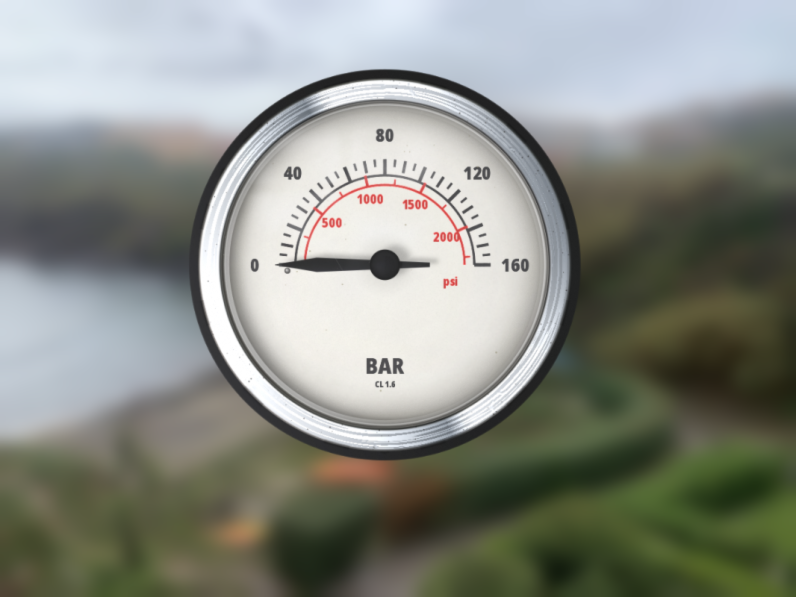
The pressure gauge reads 0 bar
